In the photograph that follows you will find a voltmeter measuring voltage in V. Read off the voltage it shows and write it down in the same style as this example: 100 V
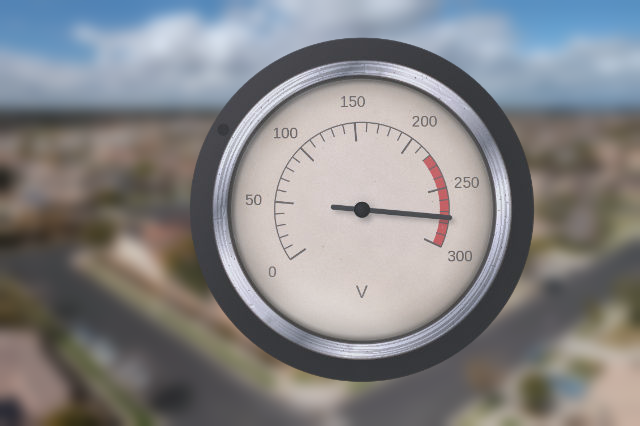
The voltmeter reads 275 V
